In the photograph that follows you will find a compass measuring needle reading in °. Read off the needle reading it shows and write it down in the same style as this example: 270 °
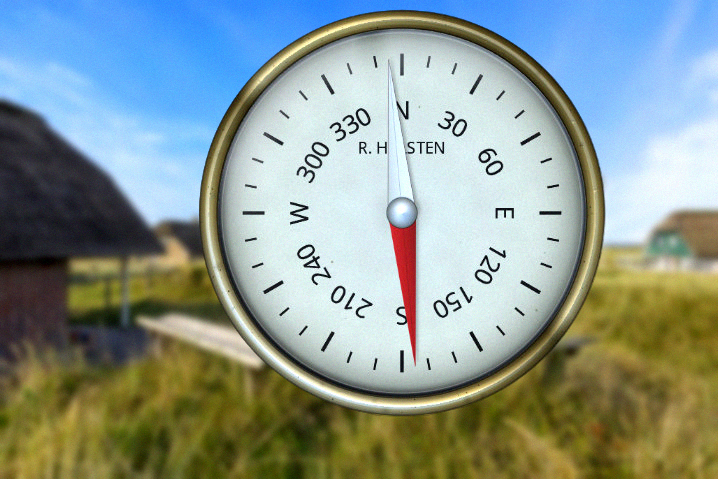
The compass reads 175 °
